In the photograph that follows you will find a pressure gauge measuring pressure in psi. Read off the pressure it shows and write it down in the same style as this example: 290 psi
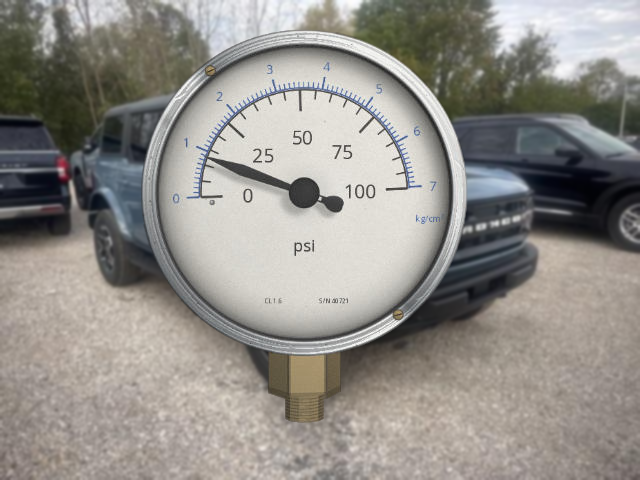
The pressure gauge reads 12.5 psi
